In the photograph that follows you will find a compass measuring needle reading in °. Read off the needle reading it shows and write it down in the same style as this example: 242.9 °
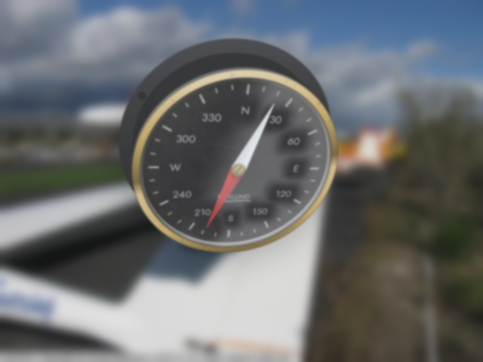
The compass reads 200 °
